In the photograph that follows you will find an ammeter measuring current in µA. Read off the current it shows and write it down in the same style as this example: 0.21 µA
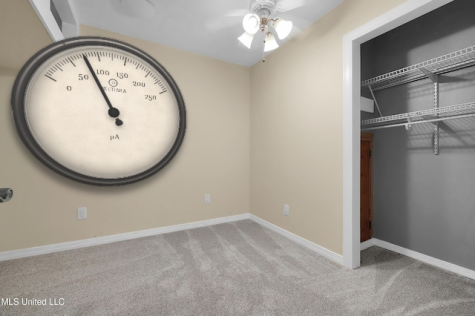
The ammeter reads 75 µA
